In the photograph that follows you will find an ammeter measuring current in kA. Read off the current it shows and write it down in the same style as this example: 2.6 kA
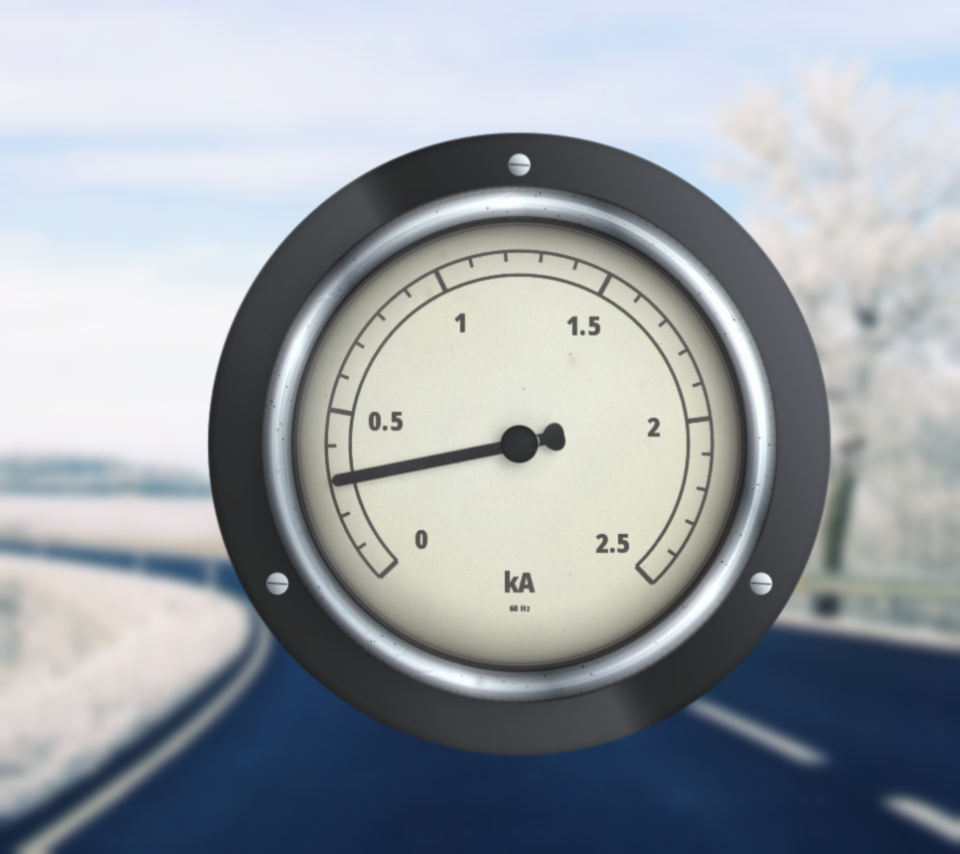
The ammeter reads 0.3 kA
